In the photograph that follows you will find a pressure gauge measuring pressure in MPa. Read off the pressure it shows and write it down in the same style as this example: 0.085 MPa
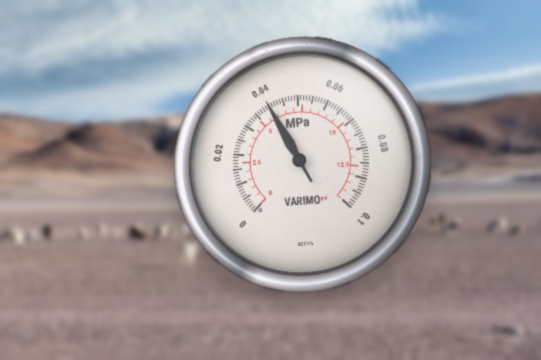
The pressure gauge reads 0.04 MPa
